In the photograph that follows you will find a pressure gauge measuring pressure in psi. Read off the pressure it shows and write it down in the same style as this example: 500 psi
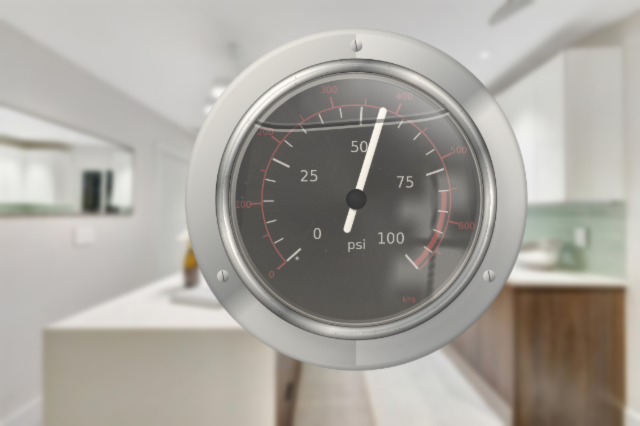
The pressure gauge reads 55 psi
